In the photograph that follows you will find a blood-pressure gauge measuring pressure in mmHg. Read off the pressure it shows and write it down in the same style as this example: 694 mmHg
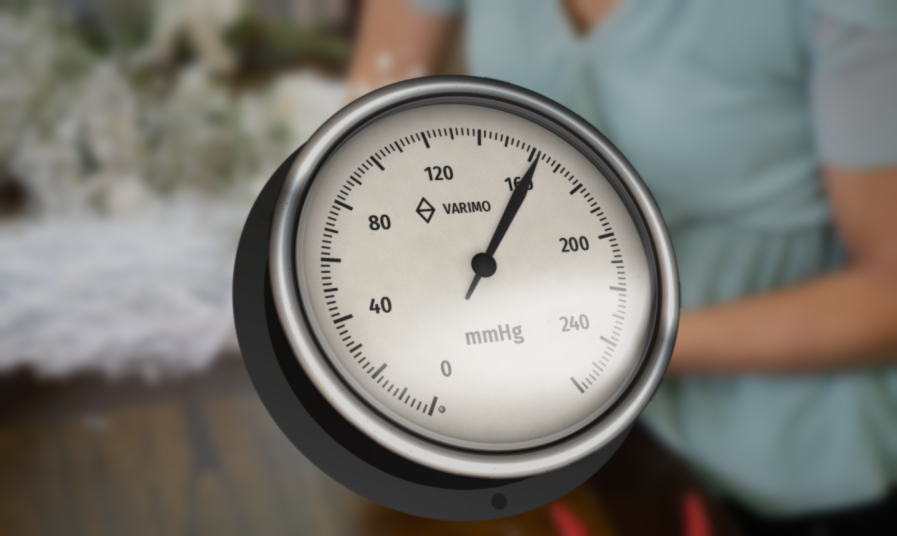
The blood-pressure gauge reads 162 mmHg
